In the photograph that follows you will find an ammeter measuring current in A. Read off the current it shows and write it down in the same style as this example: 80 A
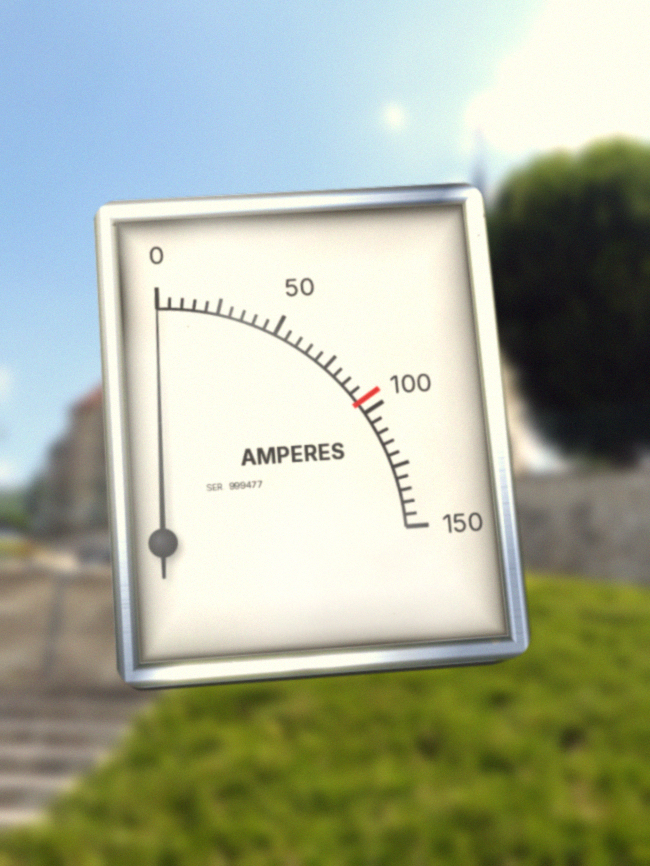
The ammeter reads 0 A
